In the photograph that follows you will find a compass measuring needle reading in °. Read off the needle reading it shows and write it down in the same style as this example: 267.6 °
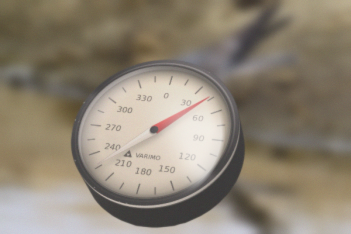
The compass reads 45 °
